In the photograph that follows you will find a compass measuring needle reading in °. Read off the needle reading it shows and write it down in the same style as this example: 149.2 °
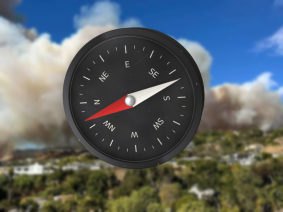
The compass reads 340 °
